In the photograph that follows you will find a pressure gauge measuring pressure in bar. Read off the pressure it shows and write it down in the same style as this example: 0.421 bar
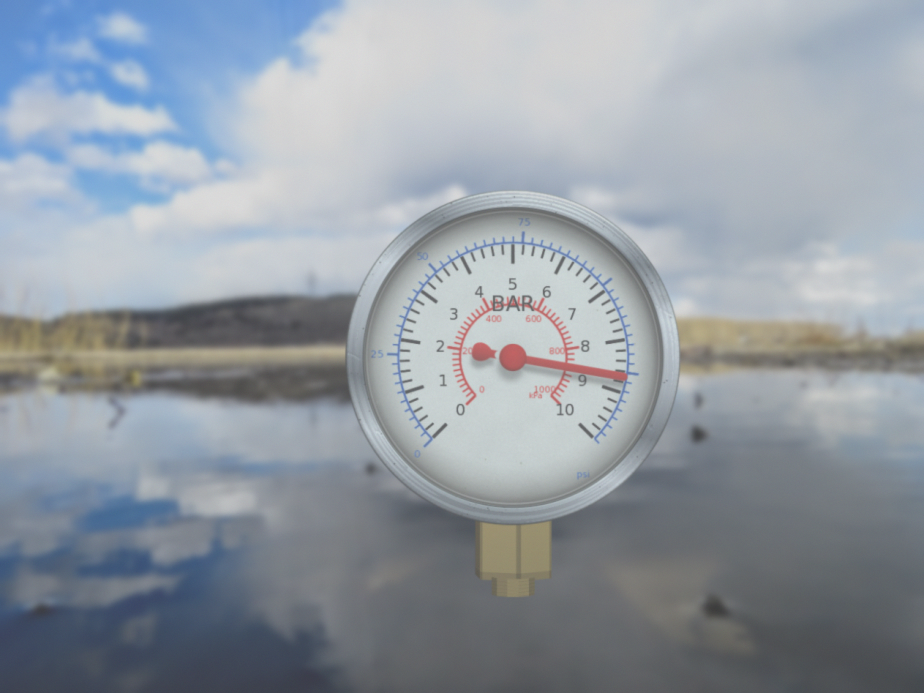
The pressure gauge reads 8.7 bar
